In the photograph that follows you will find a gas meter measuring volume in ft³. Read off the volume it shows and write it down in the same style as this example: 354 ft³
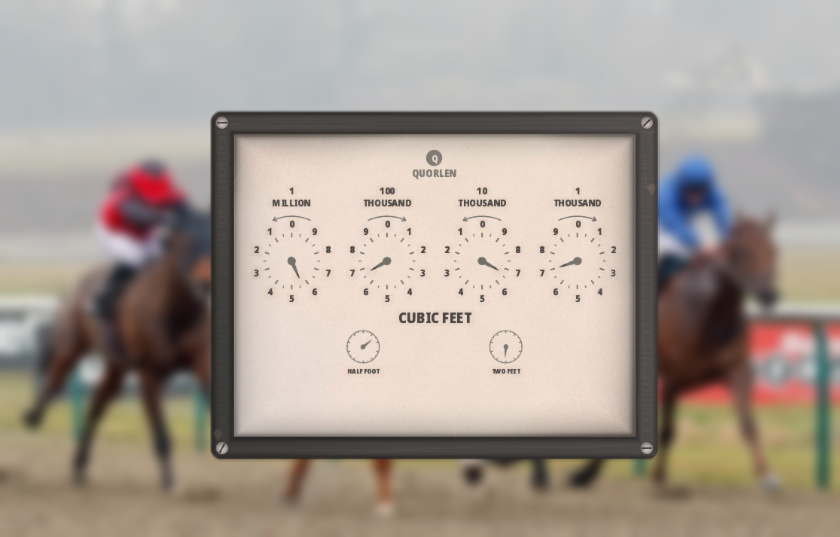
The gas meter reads 566700 ft³
